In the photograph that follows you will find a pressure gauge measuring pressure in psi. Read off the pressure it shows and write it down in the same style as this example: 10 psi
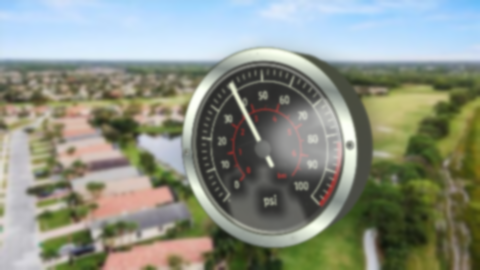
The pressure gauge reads 40 psi
